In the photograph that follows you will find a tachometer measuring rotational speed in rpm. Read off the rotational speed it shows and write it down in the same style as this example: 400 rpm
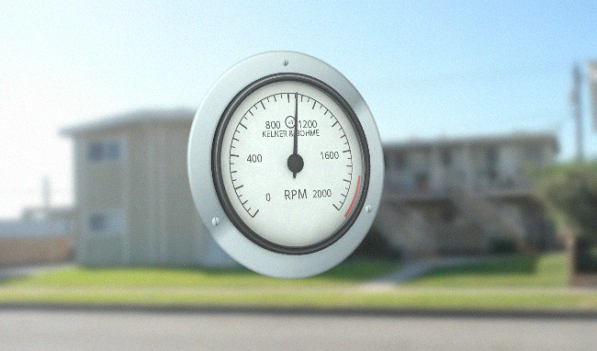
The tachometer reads 1050 rpm
